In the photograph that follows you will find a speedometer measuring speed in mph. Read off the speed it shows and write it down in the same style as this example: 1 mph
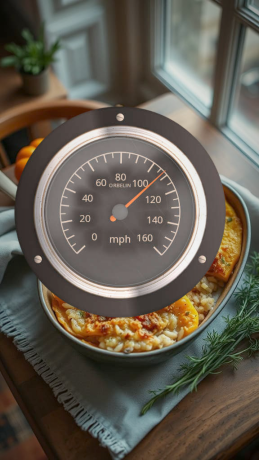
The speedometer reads 107.5 mph
